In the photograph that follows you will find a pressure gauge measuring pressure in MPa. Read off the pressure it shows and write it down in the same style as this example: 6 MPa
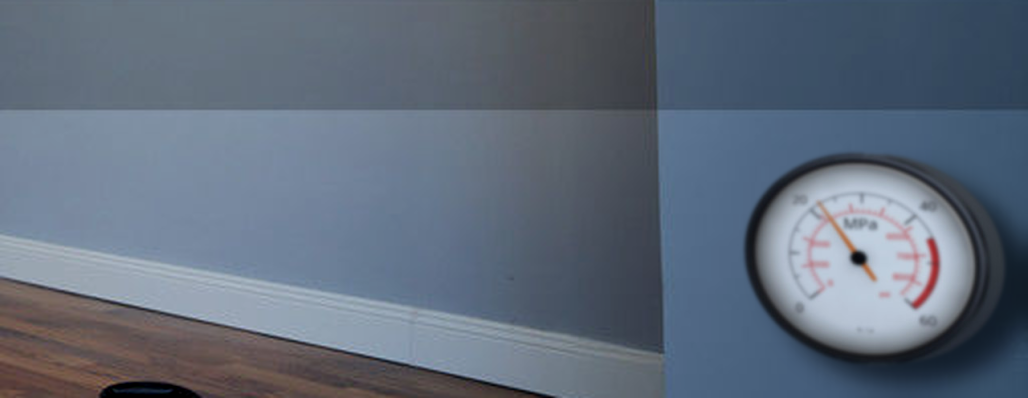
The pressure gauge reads 22.5 MPa
